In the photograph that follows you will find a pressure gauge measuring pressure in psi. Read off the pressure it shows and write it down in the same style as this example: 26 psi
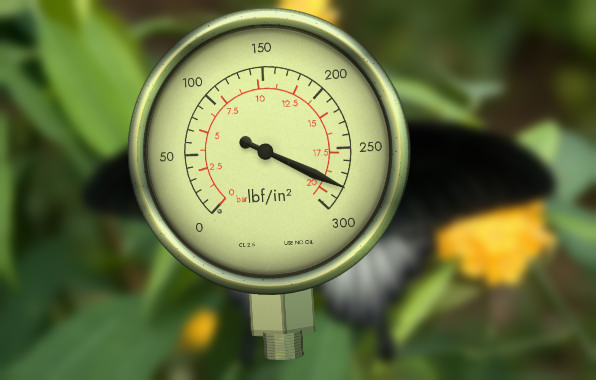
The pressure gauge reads 280 psi
